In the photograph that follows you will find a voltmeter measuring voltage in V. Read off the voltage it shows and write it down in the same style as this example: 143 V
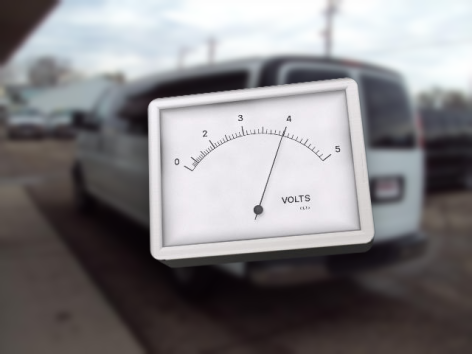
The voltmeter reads 4 V
